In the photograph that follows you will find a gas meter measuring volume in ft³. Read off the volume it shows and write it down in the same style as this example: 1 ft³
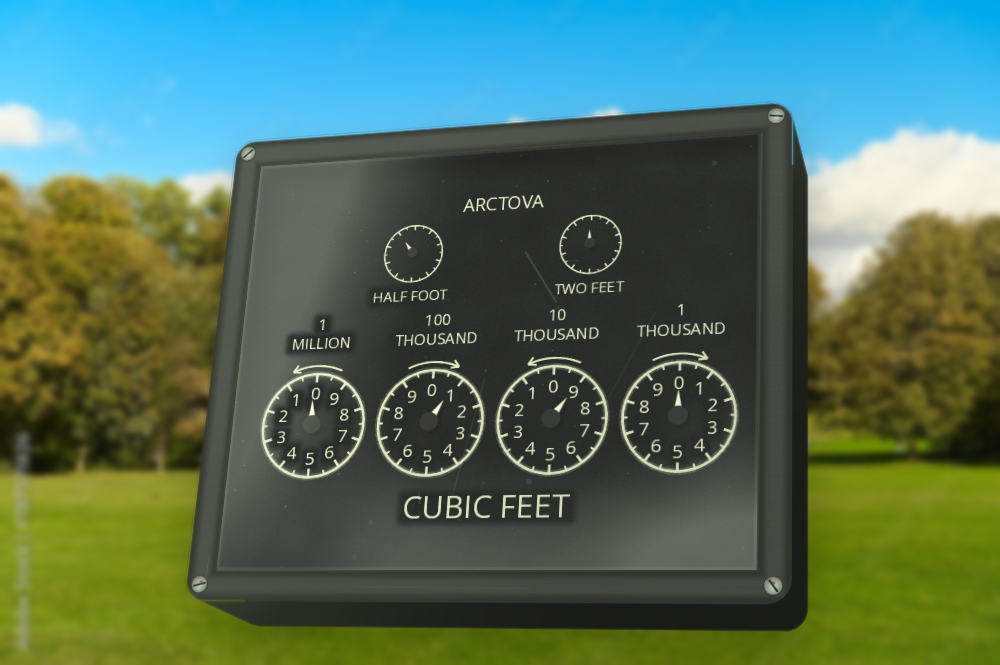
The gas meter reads 9000 ft³
